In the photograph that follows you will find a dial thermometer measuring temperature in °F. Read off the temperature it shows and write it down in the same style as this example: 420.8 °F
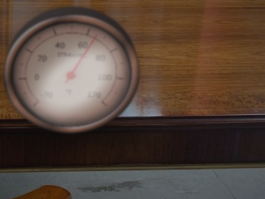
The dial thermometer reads 65 °F
